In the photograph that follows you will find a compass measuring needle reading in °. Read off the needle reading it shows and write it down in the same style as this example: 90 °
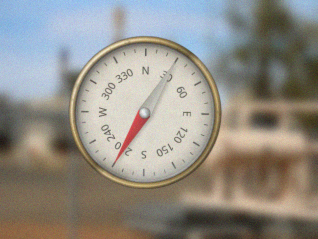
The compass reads 210 °
